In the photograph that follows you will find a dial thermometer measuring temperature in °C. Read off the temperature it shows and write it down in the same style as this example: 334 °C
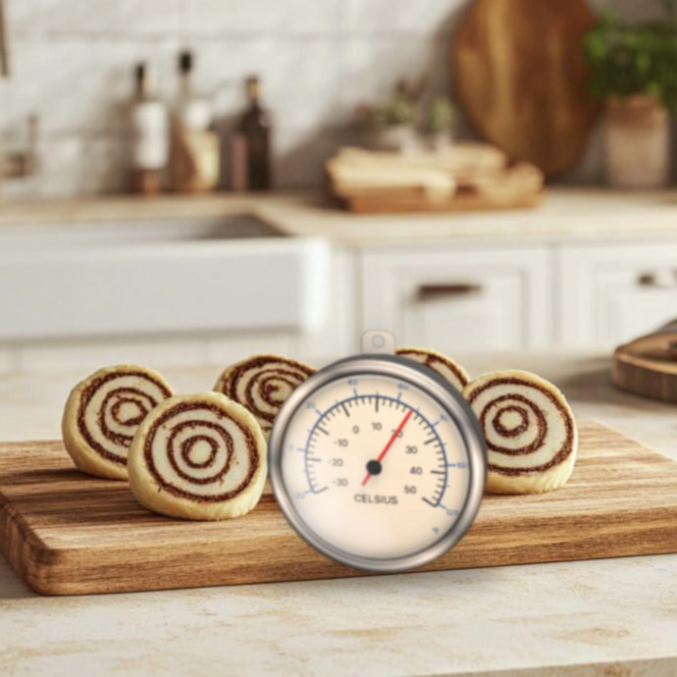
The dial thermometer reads 20 °C
